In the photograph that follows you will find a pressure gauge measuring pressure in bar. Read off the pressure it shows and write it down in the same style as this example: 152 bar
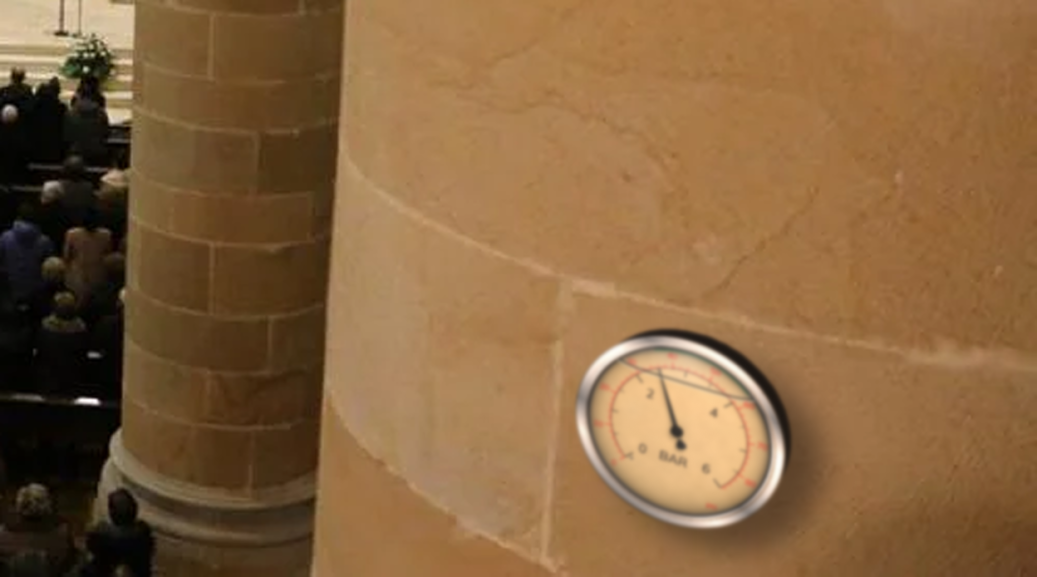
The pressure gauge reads 2.5 bar
